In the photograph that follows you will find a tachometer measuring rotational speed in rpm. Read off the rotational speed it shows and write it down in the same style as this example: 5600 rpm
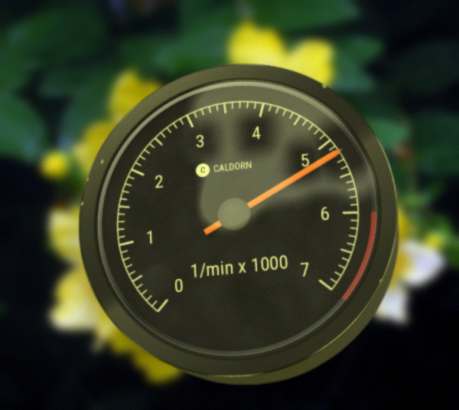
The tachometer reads 5200 rpm
